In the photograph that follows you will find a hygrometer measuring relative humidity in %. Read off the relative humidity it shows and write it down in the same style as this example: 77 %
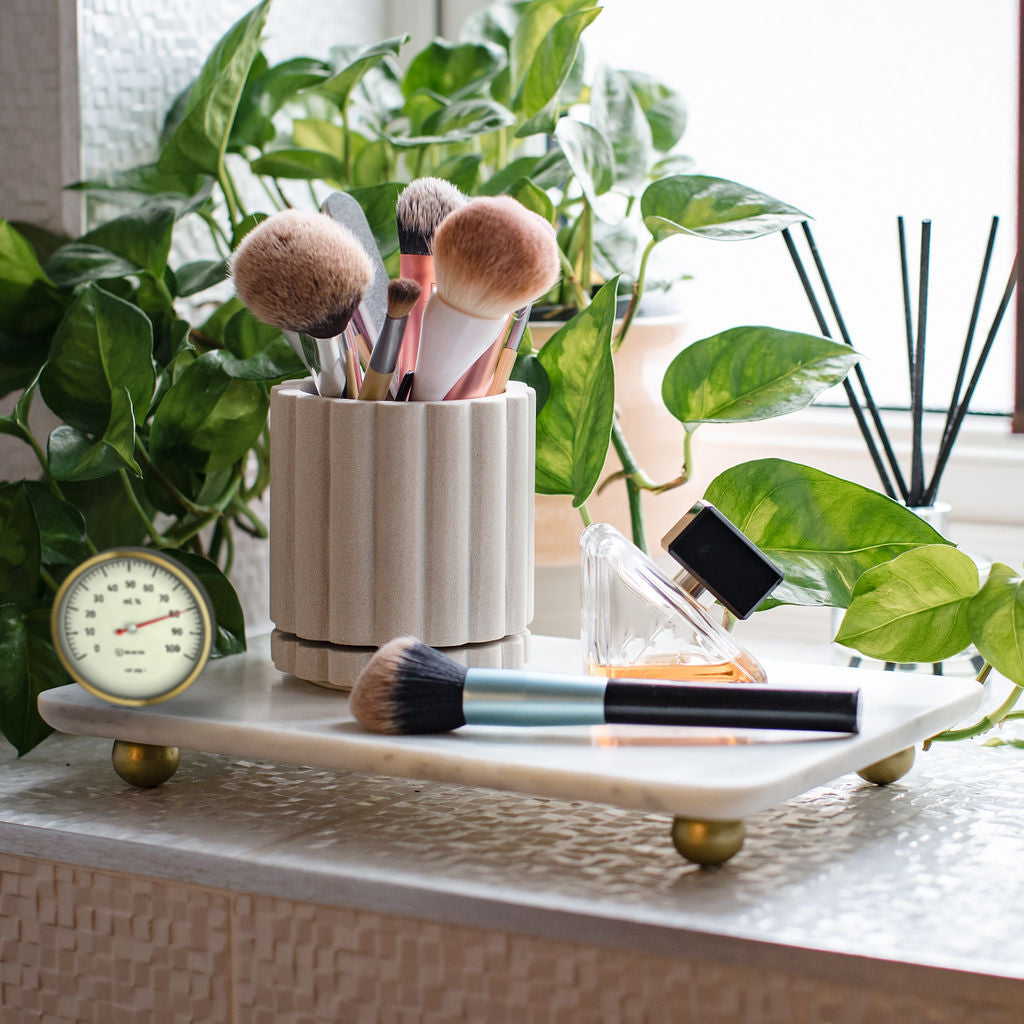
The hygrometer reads 80 %
